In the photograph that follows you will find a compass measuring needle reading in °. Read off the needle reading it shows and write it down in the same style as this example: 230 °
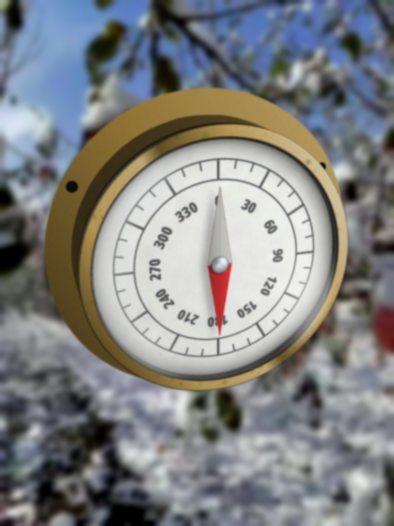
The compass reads 180 °
